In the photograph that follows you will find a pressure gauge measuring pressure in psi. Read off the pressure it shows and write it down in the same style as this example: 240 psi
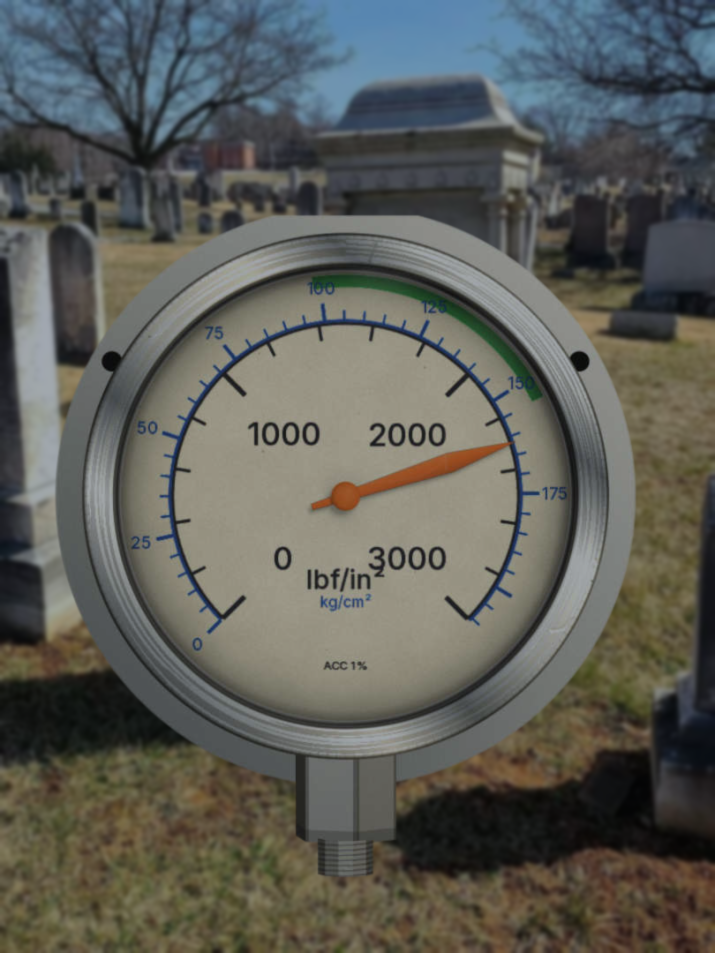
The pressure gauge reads 2300 psi
